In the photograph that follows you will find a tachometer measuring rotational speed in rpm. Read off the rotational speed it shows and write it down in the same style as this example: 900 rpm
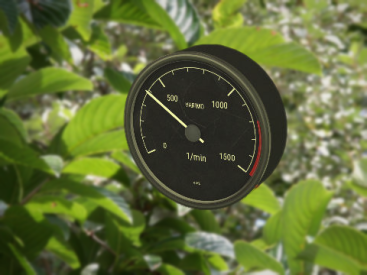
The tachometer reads 400 rpm
